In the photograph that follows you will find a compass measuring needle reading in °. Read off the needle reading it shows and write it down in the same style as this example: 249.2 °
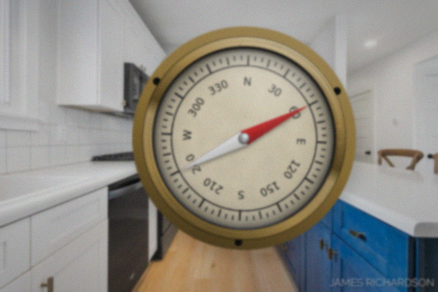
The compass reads 60 °
